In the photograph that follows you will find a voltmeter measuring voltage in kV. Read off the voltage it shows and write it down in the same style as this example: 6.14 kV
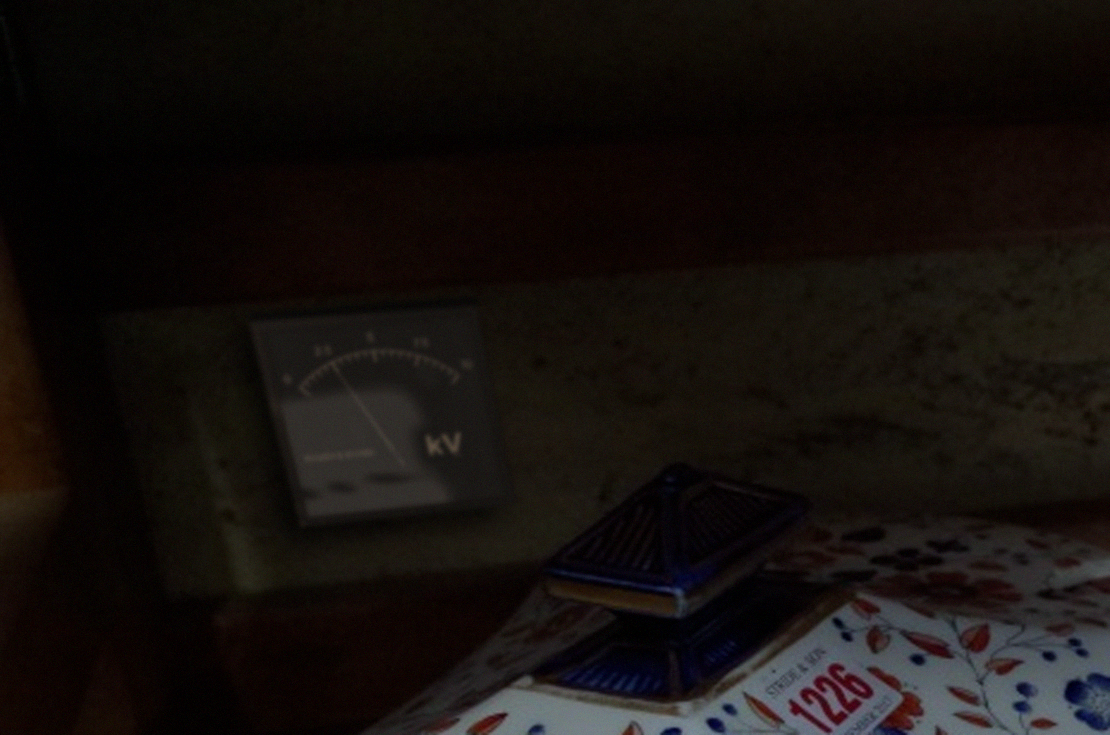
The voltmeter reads 2.5 kV
